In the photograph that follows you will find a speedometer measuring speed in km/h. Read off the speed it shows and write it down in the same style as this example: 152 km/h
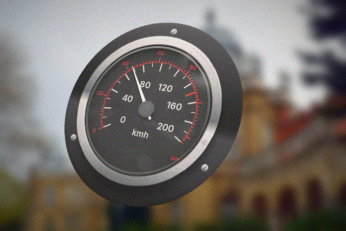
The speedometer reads 70 km/h
